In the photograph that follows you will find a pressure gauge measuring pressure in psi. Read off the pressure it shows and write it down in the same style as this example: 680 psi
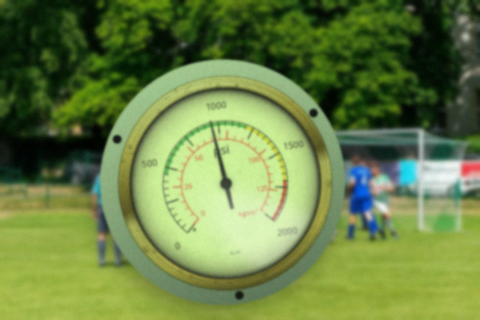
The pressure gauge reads 950 psi
